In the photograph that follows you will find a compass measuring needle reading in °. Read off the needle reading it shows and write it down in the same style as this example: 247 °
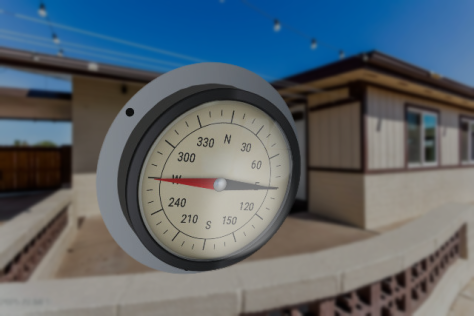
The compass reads 270 °
